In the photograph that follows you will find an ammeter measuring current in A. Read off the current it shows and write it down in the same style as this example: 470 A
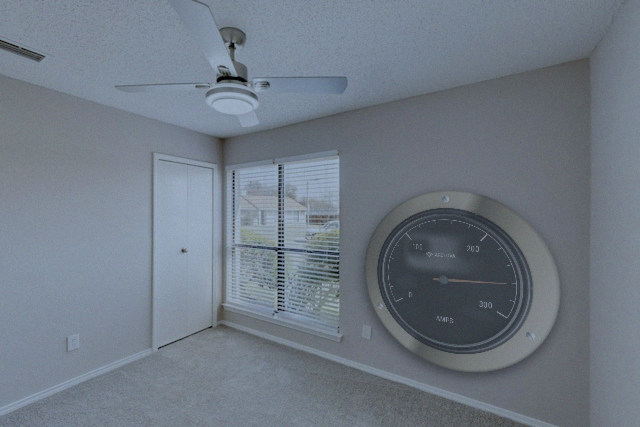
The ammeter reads 260 A
